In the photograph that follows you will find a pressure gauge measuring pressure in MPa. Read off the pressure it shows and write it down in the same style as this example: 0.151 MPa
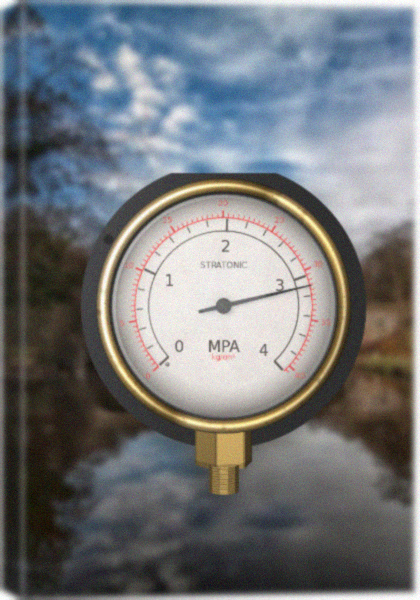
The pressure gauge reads 3.1 MPa
